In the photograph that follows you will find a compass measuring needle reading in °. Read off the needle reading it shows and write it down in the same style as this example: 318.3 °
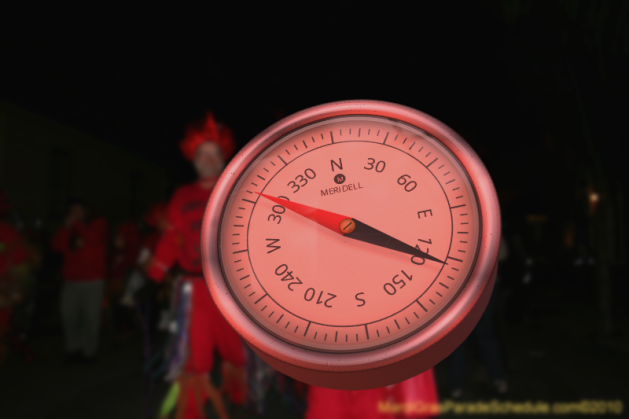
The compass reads 305 °
